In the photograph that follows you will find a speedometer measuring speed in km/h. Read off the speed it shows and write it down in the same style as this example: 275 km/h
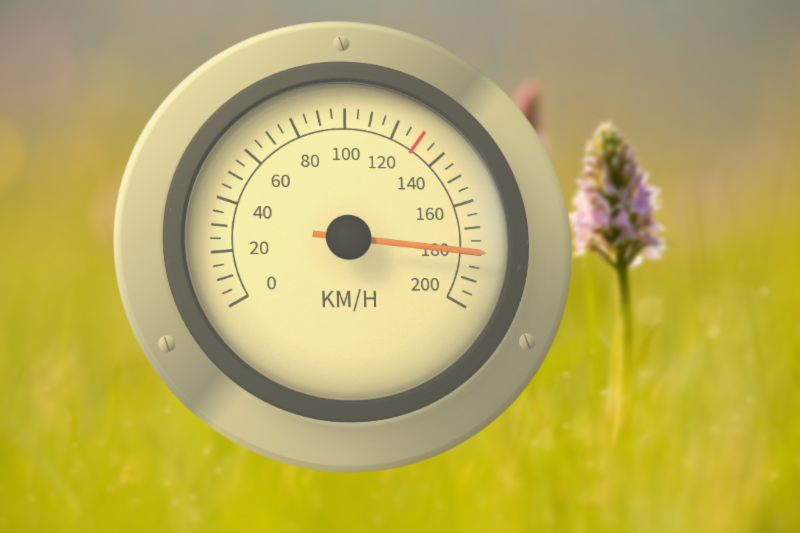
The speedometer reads 180 km/h
